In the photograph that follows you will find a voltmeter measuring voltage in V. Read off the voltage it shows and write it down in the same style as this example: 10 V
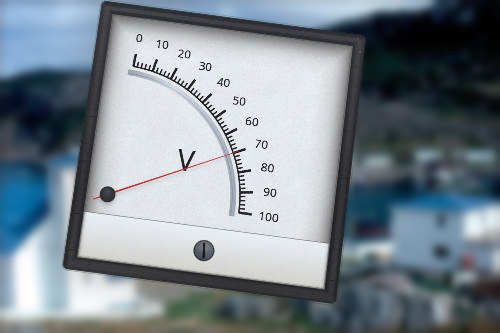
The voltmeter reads 70 V
